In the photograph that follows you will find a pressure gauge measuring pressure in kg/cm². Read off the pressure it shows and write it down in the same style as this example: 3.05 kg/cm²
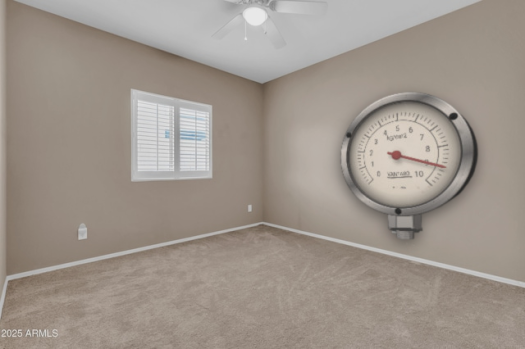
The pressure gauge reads 9 kg/cm²
